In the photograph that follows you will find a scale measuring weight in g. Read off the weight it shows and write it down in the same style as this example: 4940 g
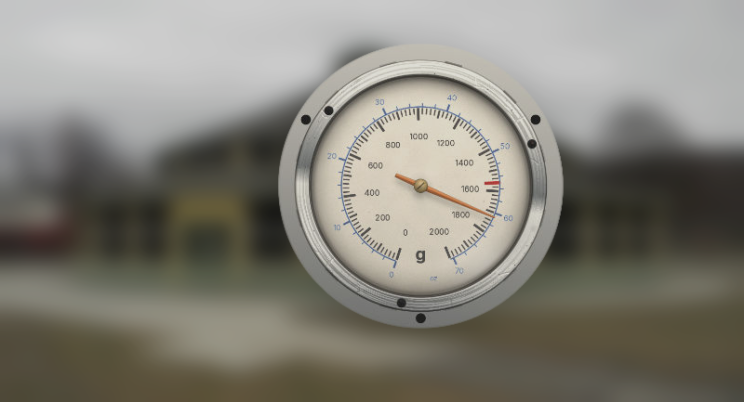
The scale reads 1720 g
